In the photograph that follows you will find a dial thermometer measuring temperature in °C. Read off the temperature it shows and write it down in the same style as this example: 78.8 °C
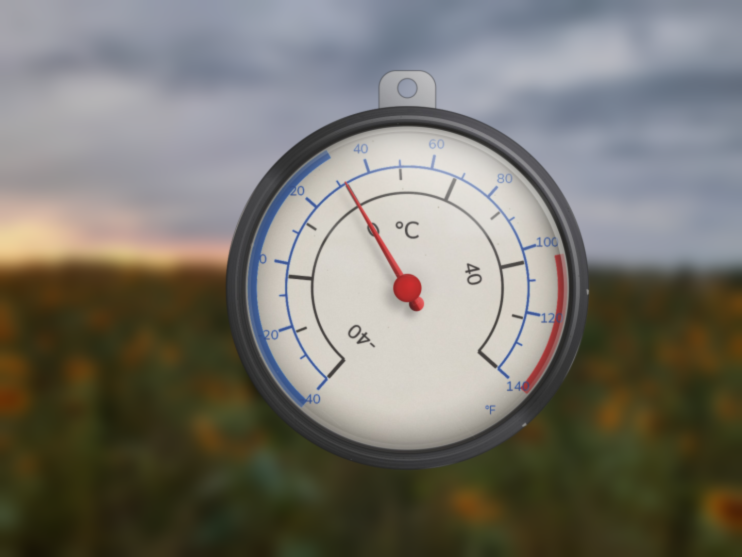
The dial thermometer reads 0 °C
